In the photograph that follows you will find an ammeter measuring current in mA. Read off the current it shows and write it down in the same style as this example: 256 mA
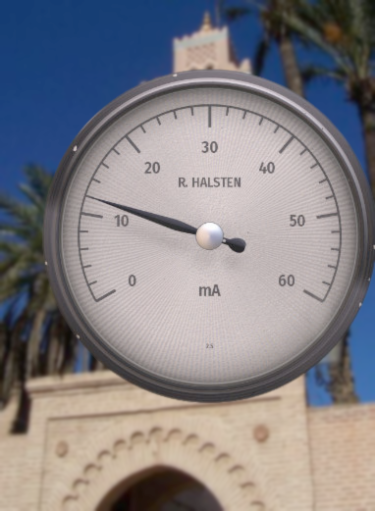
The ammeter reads 12 mA
